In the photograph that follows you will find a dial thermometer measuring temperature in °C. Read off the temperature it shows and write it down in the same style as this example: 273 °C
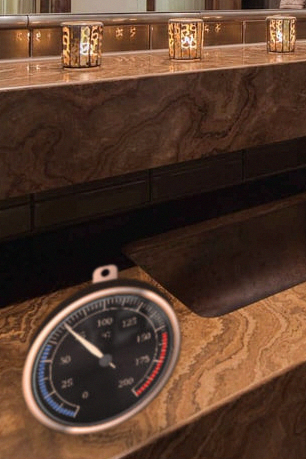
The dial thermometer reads 75 °C
